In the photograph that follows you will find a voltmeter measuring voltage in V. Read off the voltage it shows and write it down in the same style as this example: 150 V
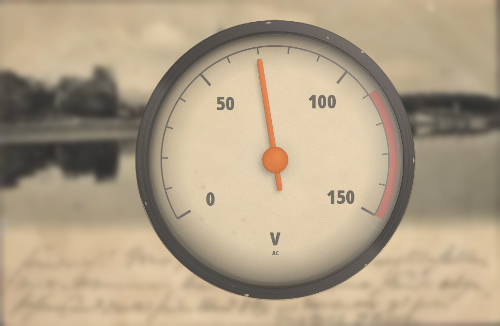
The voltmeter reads 70 V
